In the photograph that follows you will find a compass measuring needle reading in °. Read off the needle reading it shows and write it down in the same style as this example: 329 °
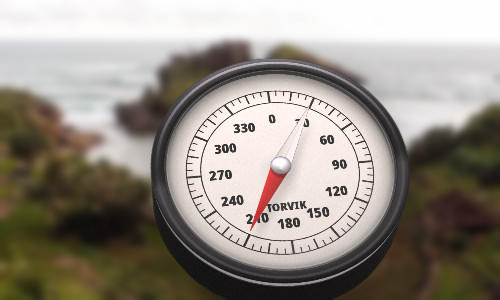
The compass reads 210 °
